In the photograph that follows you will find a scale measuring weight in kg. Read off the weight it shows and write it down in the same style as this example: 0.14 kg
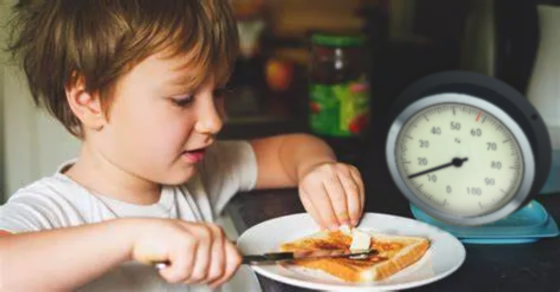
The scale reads 15 kg
